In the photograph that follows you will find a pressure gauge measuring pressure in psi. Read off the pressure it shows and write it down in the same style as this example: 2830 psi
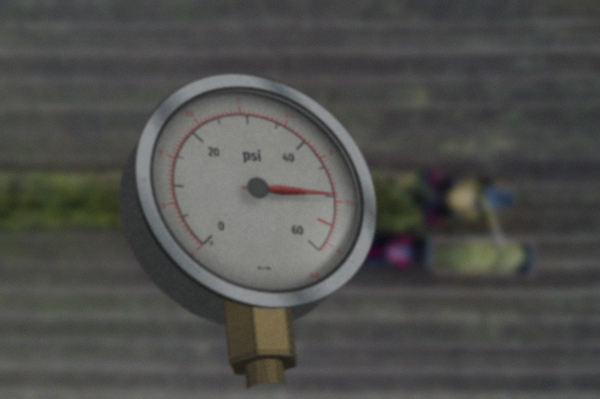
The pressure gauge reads 50 psi
